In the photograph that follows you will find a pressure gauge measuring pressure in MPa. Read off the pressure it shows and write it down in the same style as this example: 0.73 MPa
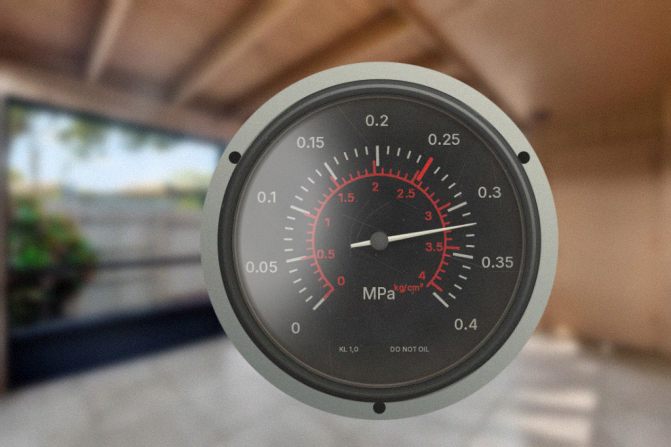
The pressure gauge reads 0.32 MPa
